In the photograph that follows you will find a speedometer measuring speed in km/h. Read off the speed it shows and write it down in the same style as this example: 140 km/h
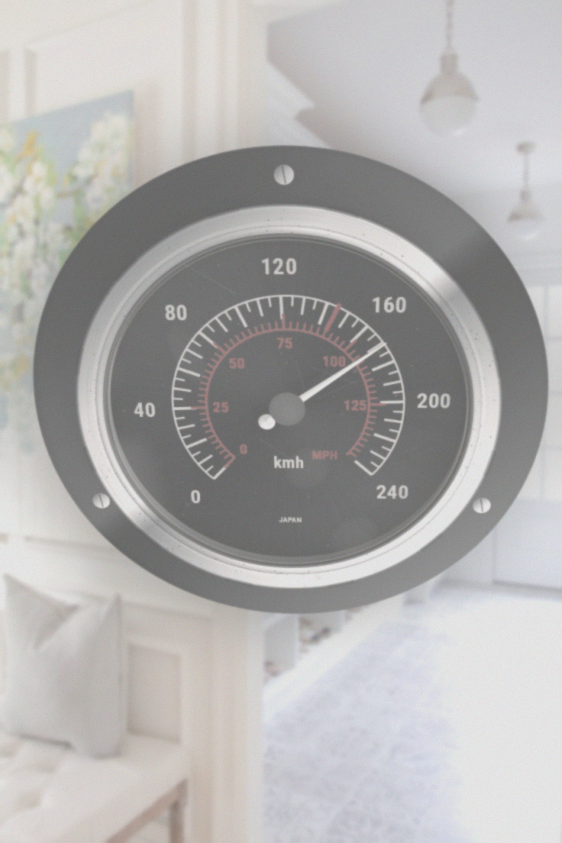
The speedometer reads 170 km/h
